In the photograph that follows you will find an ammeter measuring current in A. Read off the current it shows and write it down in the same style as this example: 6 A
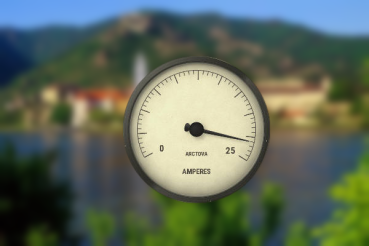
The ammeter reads 23 A
